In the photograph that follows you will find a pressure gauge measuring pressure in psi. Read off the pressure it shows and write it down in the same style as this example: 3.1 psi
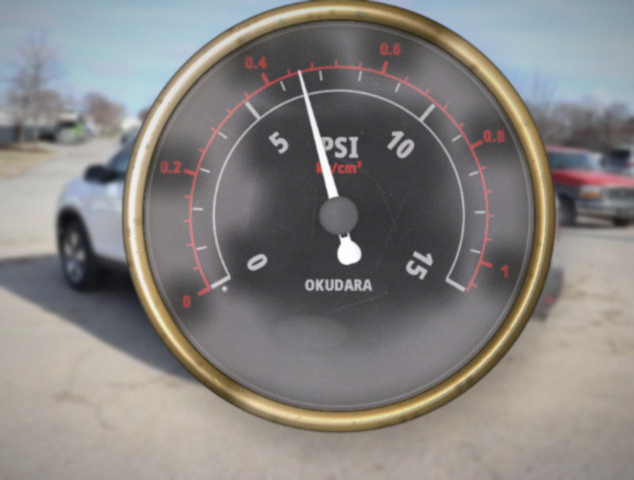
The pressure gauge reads 6.5 psi
